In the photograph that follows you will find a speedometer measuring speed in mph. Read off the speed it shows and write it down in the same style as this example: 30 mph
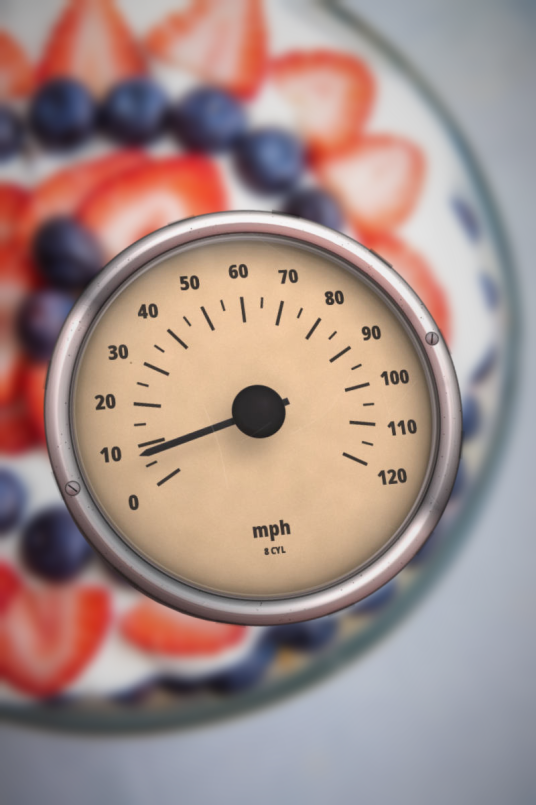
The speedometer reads 7.5 mph
